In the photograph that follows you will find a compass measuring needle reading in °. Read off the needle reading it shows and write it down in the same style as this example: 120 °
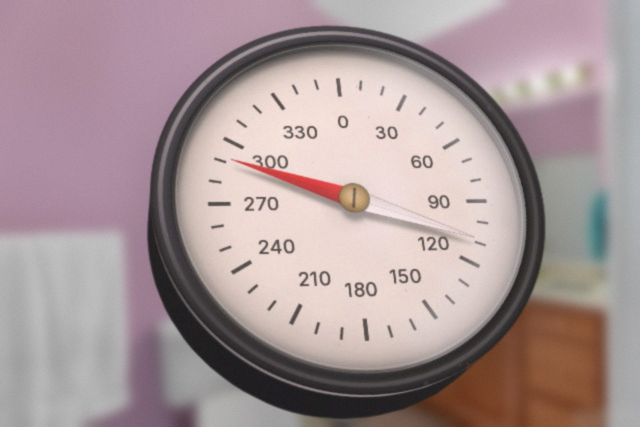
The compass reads 290 °
